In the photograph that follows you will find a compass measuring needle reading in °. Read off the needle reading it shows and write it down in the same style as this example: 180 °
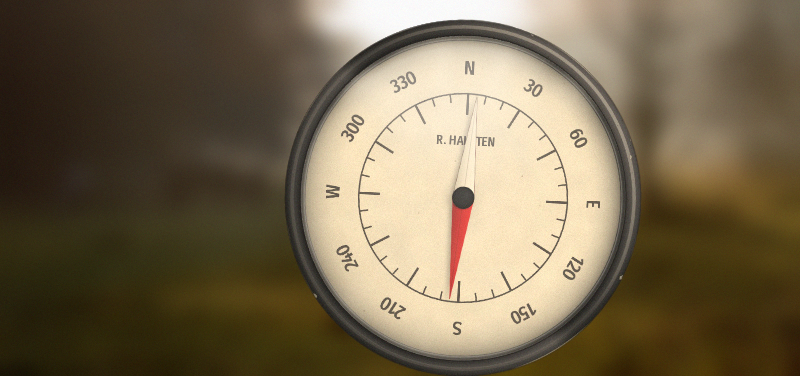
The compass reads 185 °
